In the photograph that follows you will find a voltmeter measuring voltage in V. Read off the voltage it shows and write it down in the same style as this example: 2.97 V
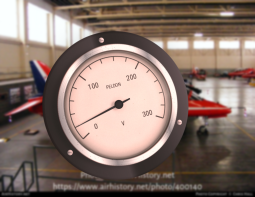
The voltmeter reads 20 V
